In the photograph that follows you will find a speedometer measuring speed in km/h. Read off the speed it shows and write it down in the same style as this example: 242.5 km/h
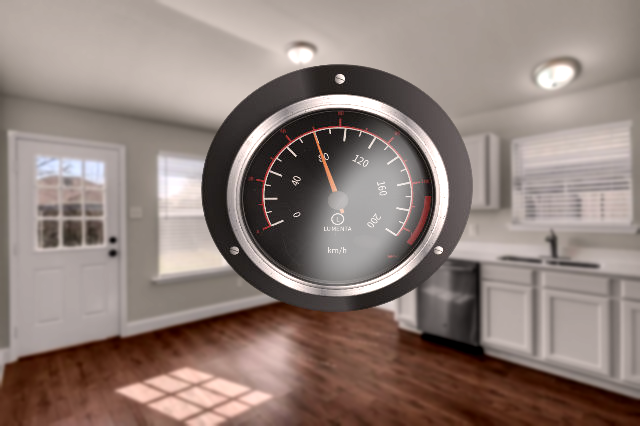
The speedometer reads 80 km/h
